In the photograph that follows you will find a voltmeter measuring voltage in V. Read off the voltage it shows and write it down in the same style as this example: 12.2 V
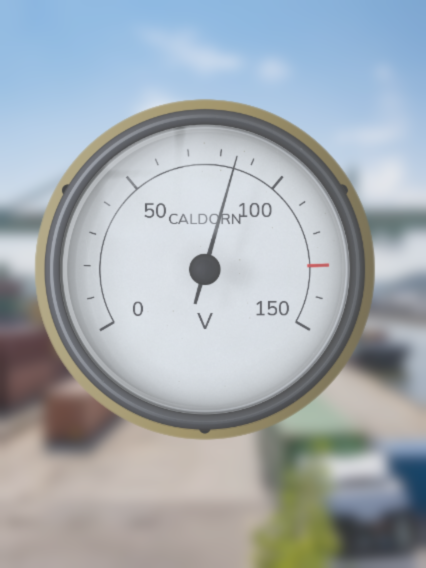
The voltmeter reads 85 V
